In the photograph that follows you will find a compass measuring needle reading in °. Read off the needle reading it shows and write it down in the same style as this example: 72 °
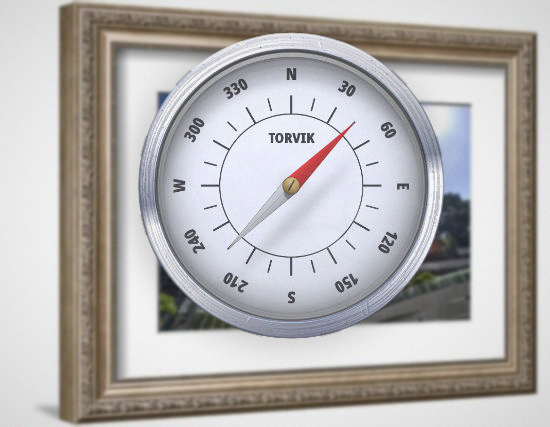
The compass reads 45 °
